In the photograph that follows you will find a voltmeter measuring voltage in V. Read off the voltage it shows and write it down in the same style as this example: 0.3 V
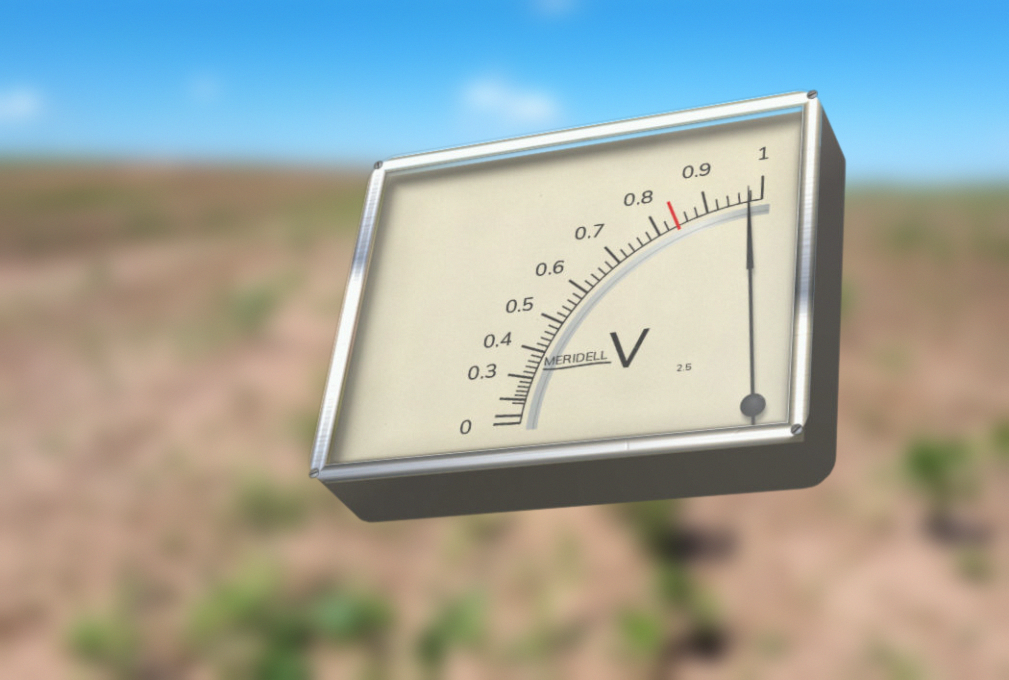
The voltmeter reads 0.98 V
